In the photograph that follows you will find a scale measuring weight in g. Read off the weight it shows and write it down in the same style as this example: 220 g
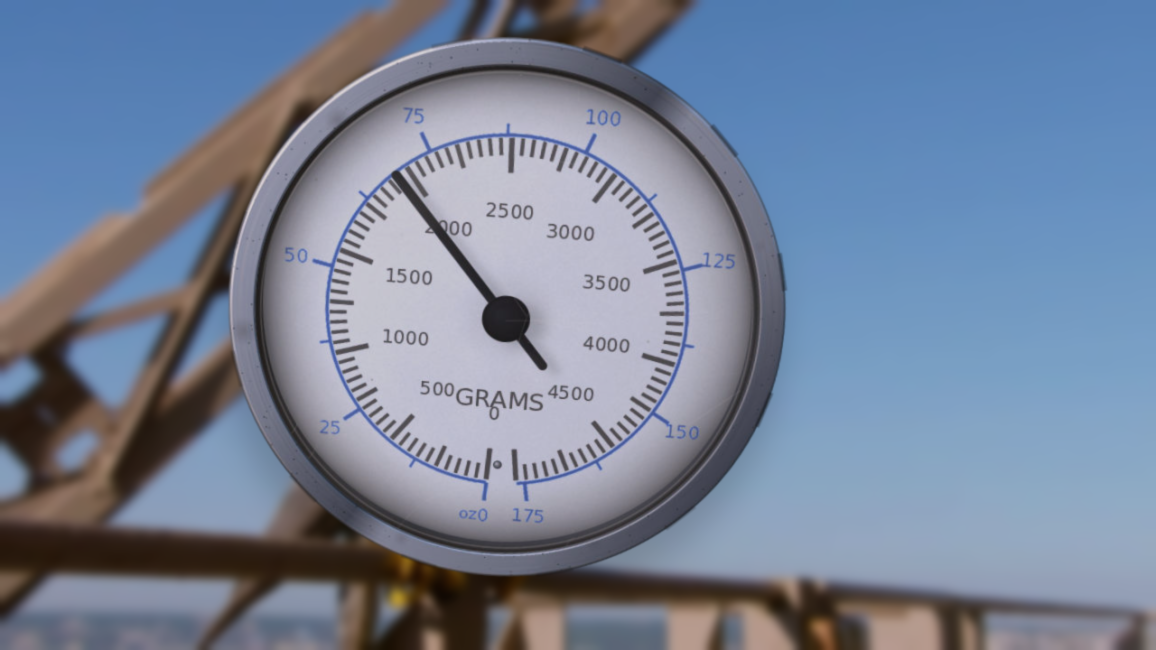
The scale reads 1950 g
